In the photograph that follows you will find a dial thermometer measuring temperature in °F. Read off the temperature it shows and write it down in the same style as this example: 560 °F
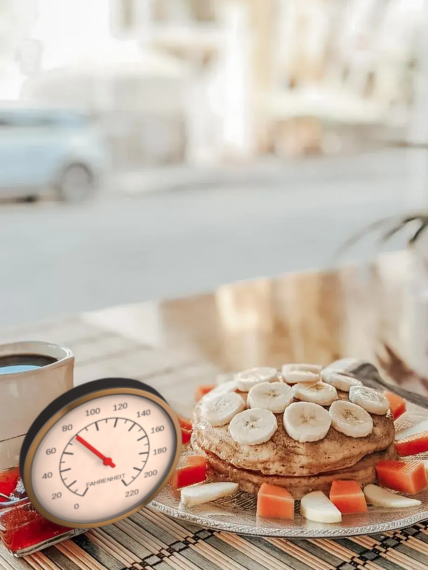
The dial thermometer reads 80 °F
